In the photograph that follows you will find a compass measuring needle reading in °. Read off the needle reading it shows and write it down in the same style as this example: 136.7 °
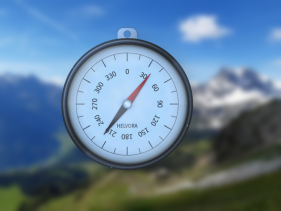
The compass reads 37.5 °
